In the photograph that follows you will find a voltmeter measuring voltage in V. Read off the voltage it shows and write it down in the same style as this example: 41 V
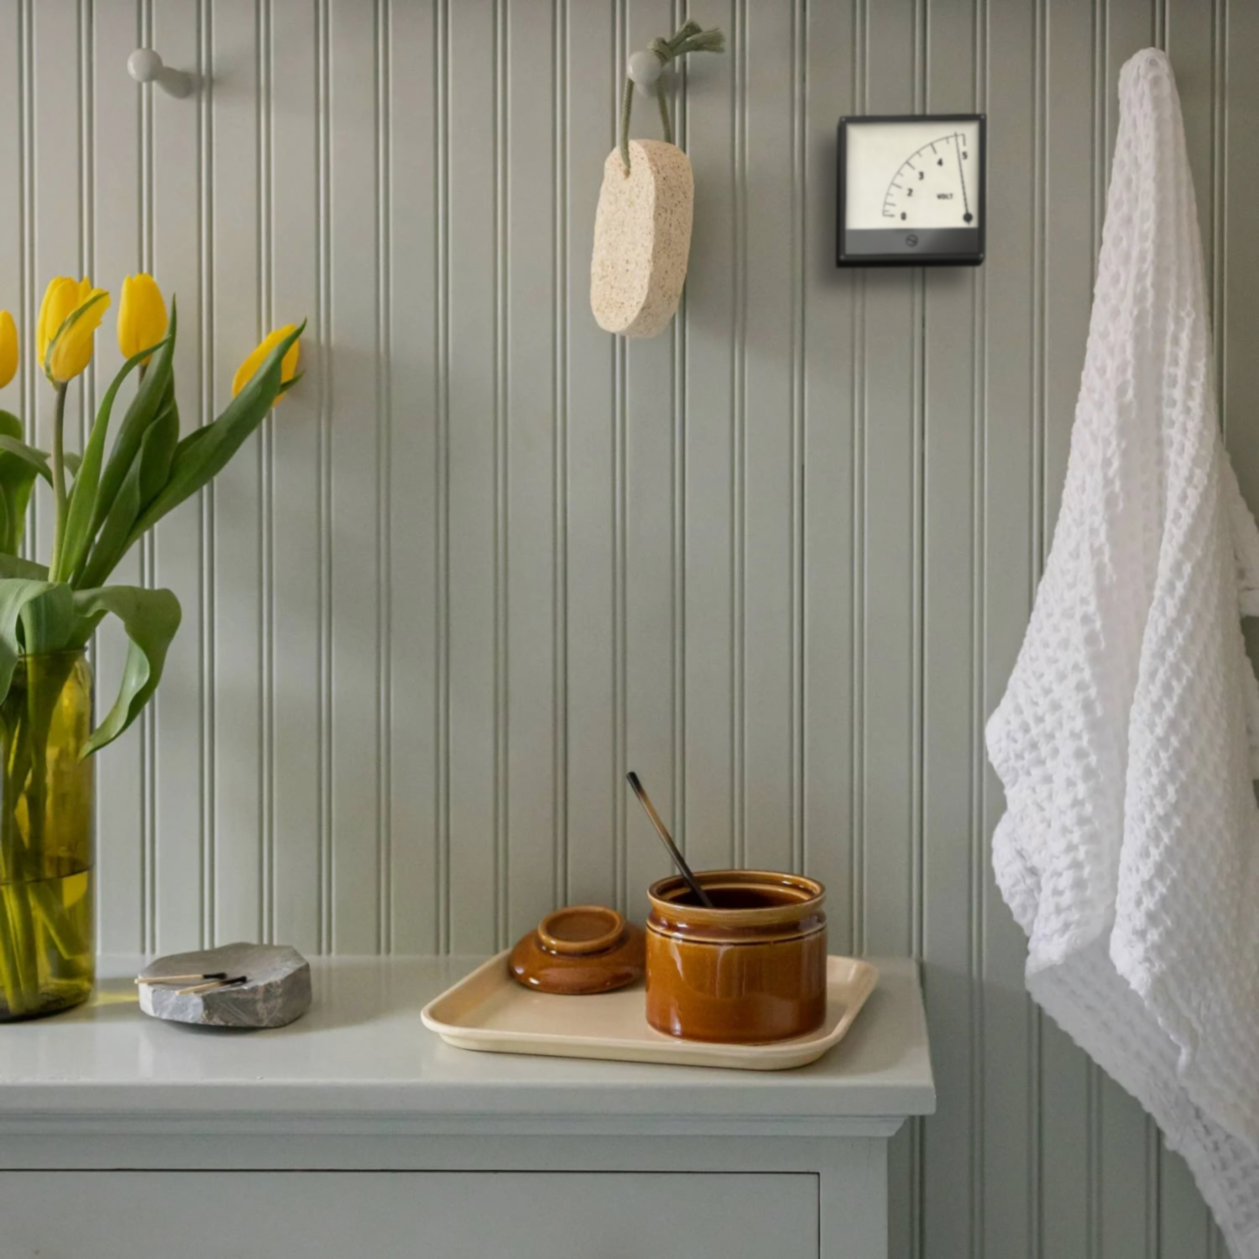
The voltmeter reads 4.75 V
